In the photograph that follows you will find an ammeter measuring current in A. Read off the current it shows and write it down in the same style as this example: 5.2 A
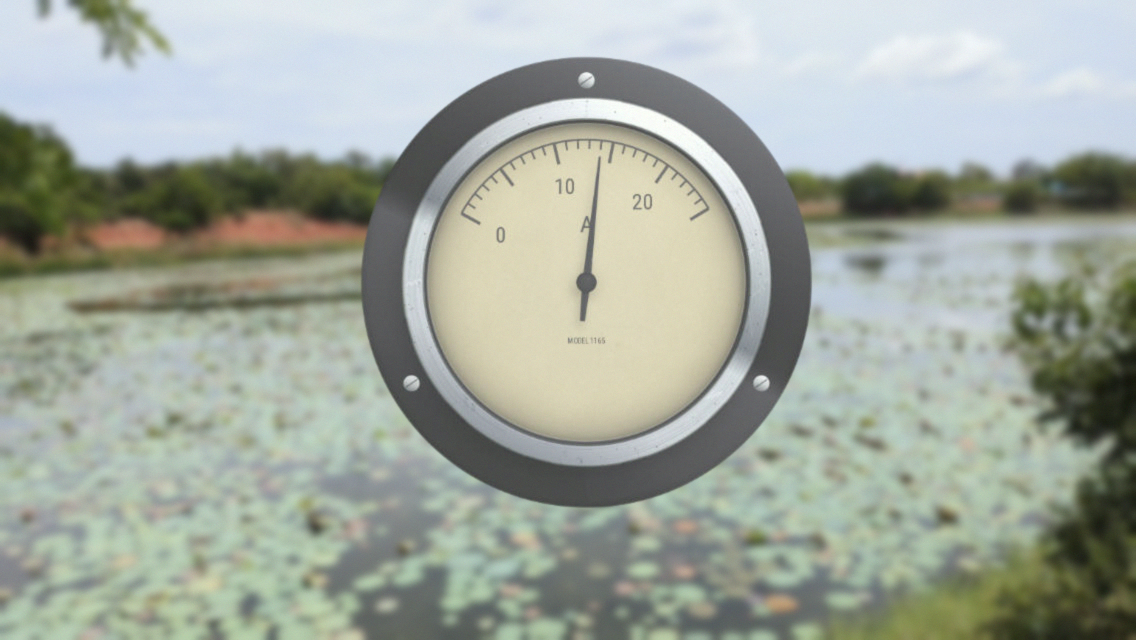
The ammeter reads 14 A
